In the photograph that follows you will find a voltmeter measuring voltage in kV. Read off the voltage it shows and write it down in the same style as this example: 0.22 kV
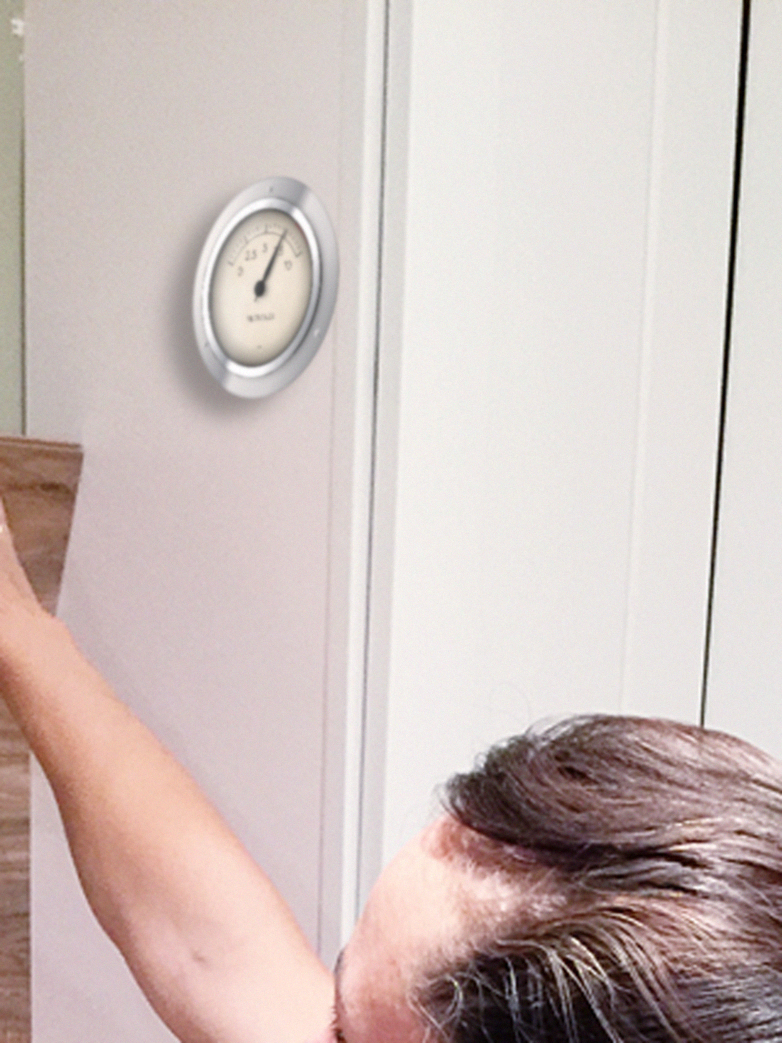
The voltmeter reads 7.5 kV
